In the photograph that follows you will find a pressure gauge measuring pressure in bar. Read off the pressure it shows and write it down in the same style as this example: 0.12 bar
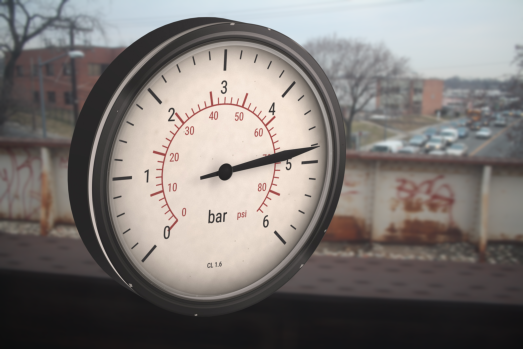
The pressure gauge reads 4.8 bar
